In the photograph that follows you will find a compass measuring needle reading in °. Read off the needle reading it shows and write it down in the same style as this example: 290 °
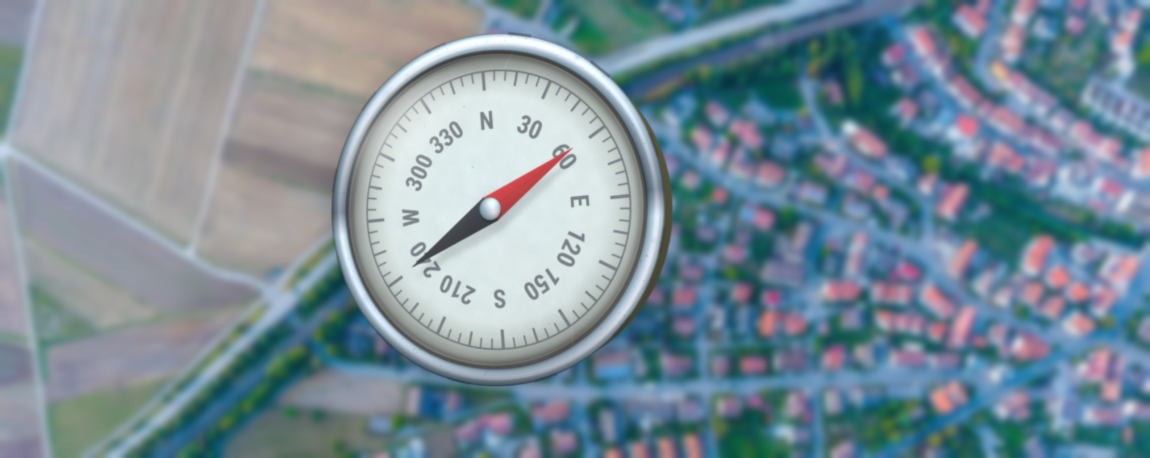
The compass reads 60 °
